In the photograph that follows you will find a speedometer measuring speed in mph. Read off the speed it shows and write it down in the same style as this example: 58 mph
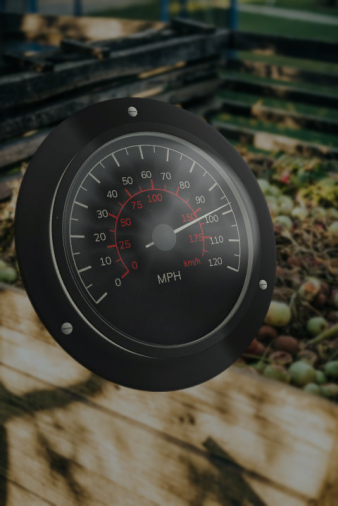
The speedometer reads 97.5 mph
